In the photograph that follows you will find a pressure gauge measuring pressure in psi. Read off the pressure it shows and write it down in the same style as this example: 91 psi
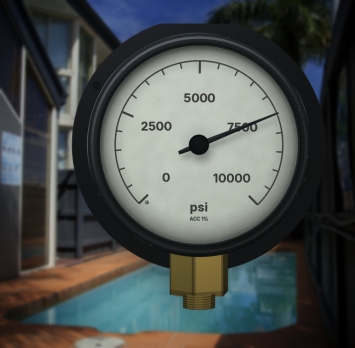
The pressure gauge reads 7500 psi
